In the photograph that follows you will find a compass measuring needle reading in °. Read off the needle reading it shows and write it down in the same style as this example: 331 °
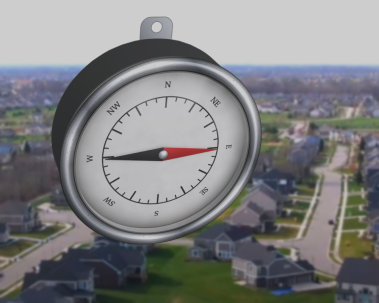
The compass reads 90 °
